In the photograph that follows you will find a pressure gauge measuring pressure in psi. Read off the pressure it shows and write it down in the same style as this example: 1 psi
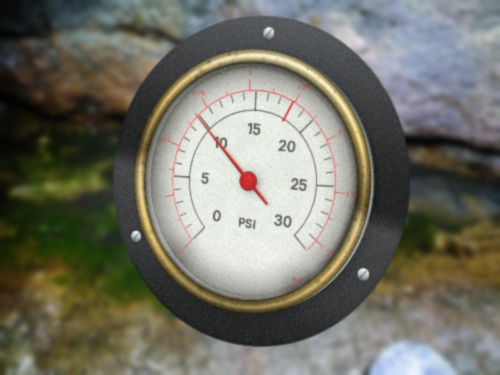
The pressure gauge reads 10 psi
